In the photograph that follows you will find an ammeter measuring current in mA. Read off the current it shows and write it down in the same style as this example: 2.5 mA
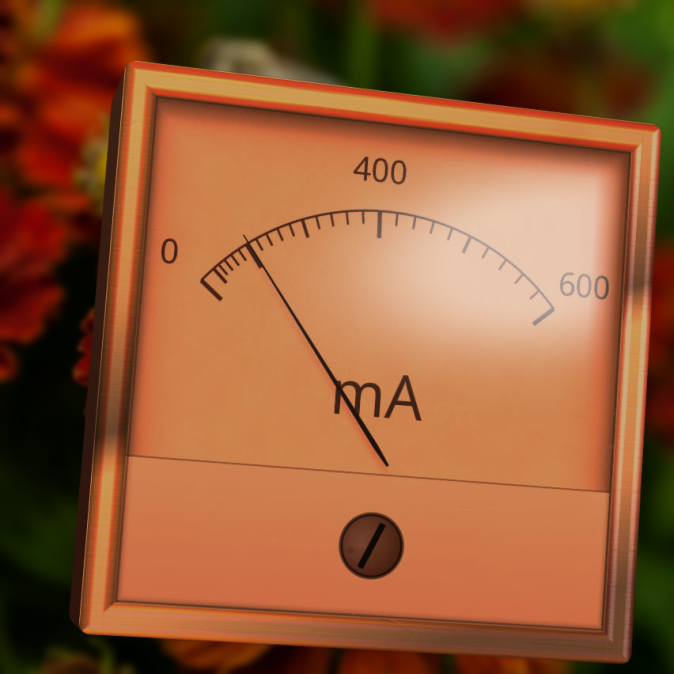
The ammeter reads 200 mA
